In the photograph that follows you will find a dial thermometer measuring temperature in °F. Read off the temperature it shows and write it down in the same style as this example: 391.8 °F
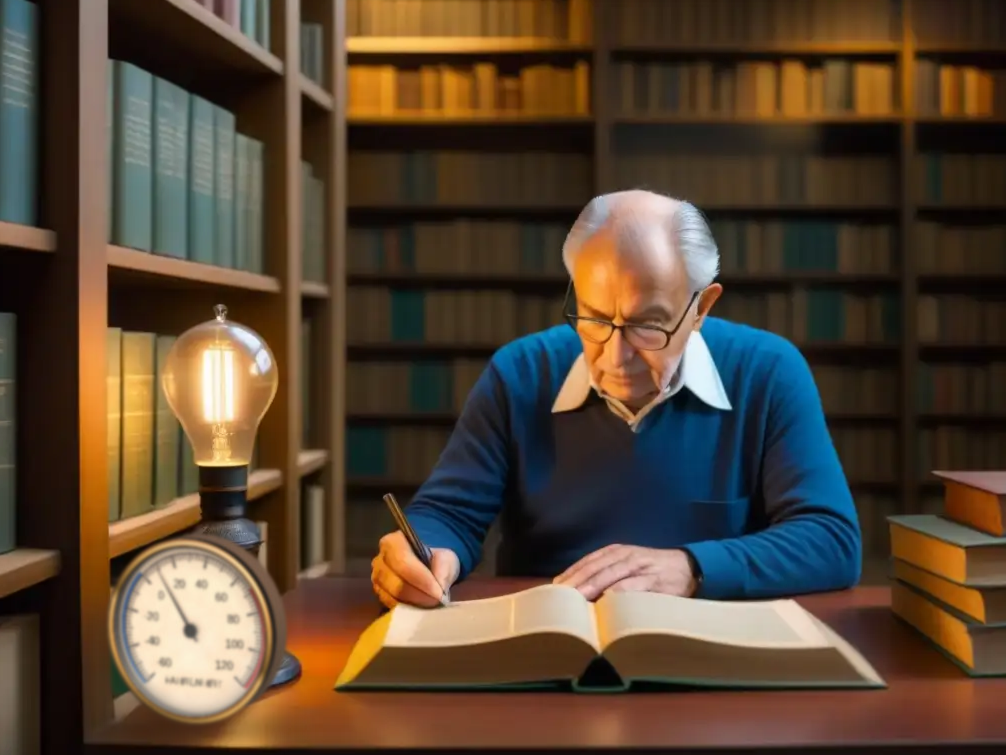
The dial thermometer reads 10 °F
